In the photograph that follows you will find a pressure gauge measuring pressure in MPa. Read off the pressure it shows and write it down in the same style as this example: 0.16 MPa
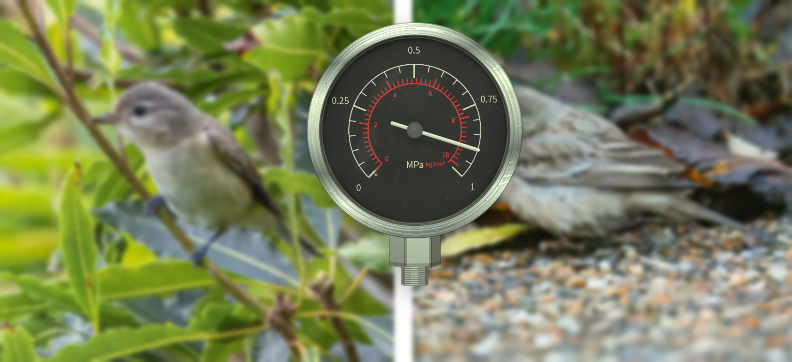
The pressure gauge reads 0.9 MPa
